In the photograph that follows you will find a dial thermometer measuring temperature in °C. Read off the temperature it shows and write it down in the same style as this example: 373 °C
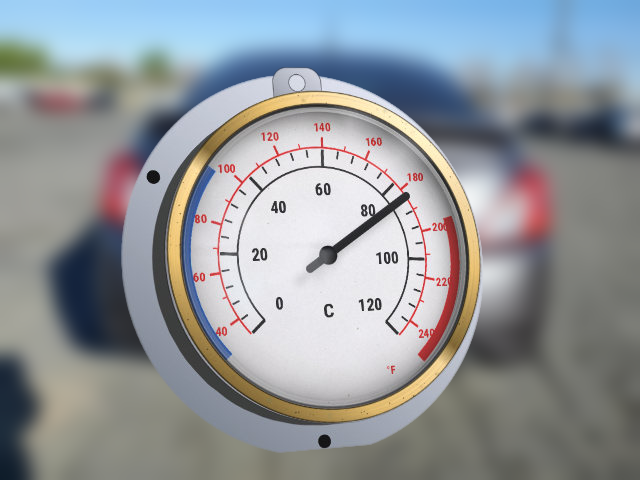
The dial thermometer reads 84 °C
